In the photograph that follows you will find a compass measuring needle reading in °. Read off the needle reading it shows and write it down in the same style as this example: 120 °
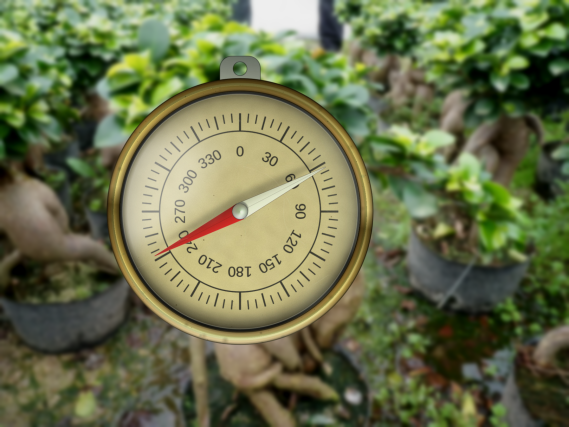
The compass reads 242.5 °
